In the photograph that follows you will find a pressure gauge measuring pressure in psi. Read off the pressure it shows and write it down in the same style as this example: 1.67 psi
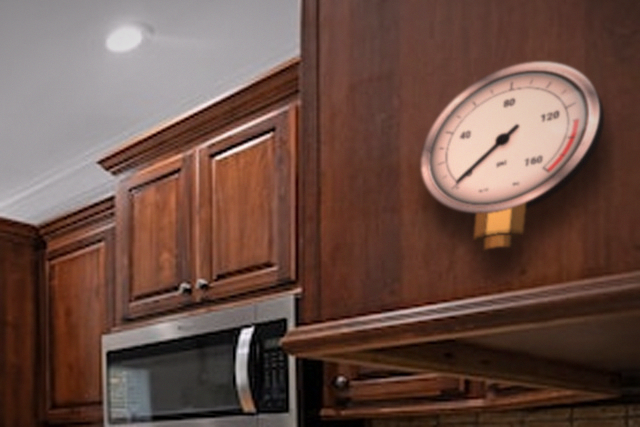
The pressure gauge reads 0 psi
